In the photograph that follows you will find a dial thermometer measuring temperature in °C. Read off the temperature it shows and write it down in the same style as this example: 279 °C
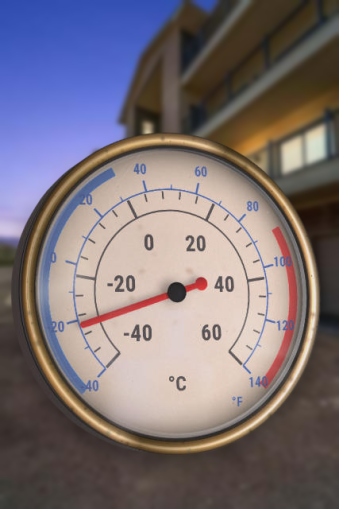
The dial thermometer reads -30 °C
